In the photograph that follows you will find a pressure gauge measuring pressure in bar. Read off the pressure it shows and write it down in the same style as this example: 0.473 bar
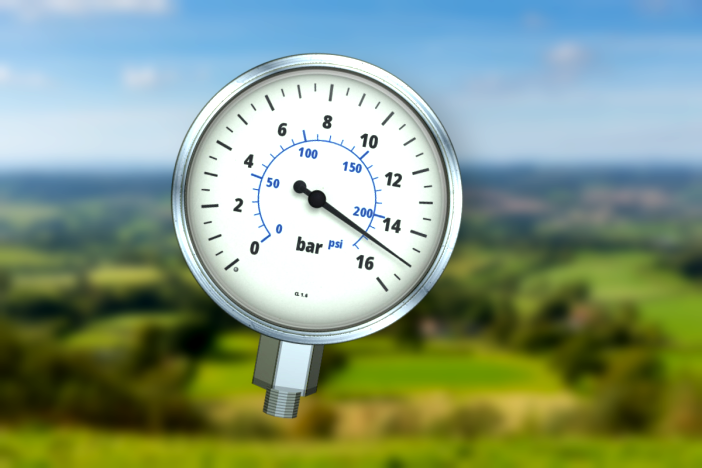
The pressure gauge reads 15 bar
